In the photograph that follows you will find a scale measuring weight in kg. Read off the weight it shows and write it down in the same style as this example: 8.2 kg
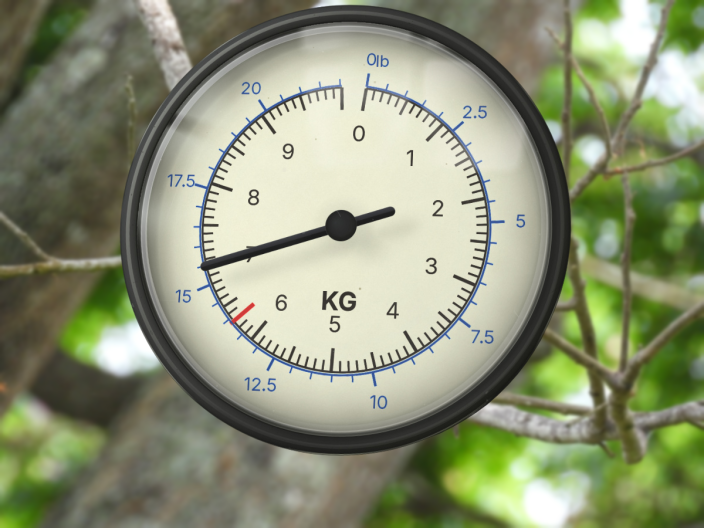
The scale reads 7 kg
